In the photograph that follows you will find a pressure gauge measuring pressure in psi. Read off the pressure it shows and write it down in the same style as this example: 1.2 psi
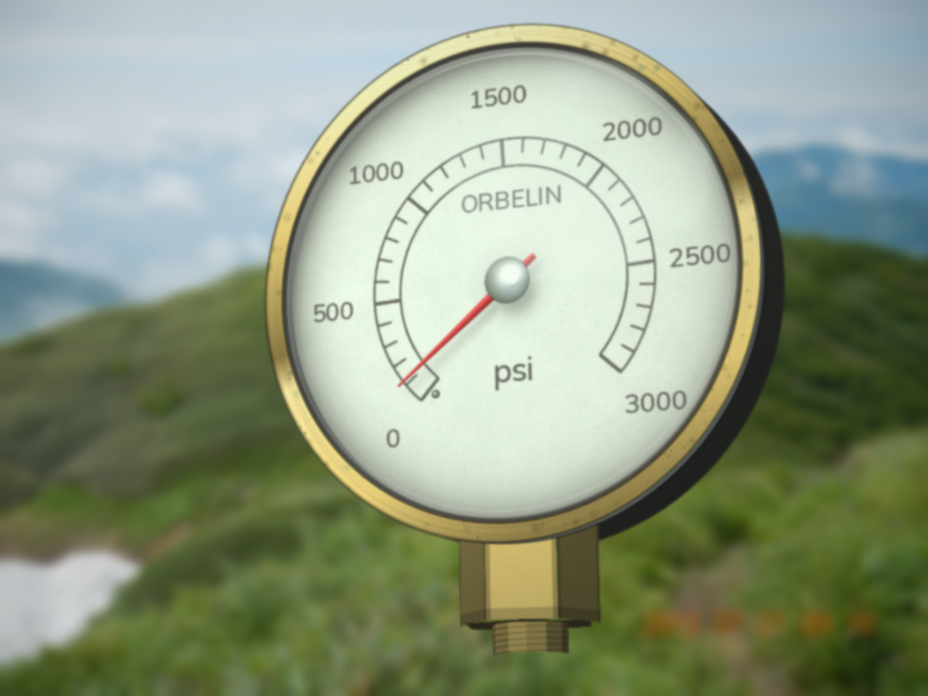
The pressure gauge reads 100 psi
